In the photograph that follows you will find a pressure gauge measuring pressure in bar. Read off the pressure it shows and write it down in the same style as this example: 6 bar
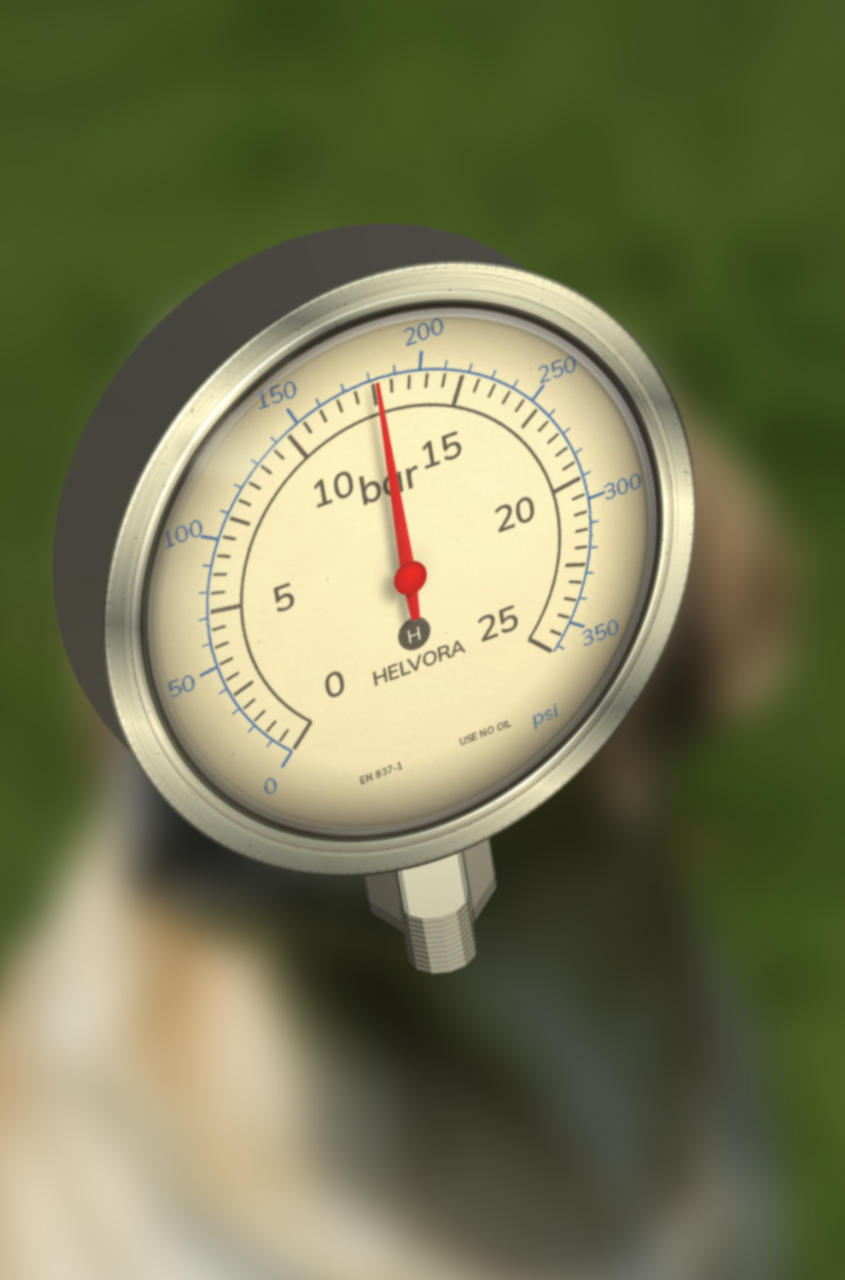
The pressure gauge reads 12.5 bar
